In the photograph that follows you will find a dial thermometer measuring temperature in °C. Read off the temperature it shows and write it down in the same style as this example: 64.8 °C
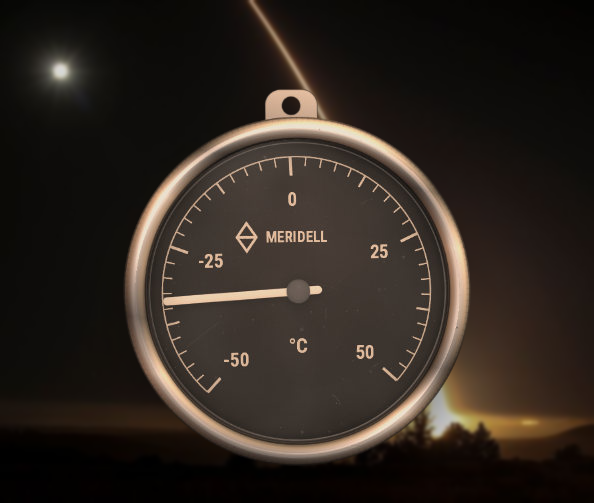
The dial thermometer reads -33.75 °C
